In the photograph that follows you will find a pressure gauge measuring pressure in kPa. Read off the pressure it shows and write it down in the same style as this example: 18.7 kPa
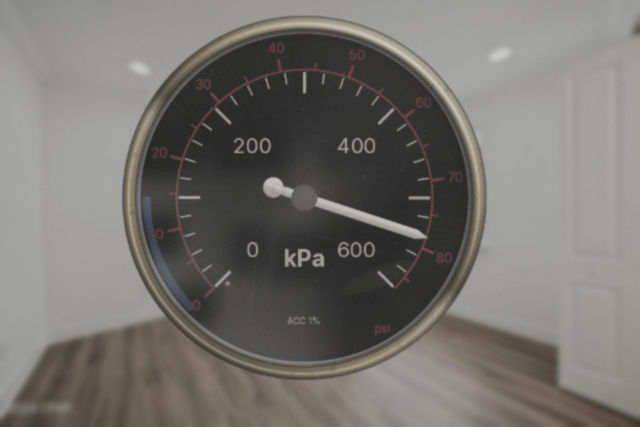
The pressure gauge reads 540 kPa
